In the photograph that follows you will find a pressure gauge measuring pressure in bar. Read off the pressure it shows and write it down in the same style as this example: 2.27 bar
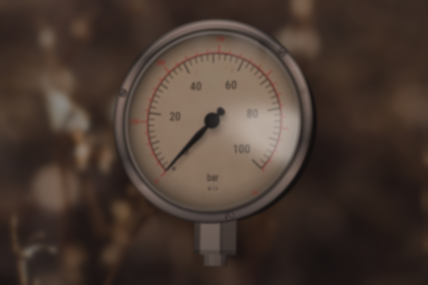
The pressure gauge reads 0 bar
